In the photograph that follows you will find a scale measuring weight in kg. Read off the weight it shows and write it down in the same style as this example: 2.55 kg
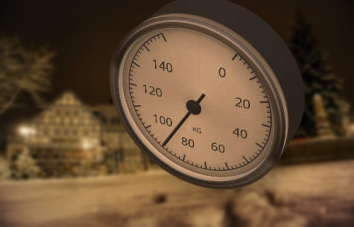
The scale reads 90 kg
